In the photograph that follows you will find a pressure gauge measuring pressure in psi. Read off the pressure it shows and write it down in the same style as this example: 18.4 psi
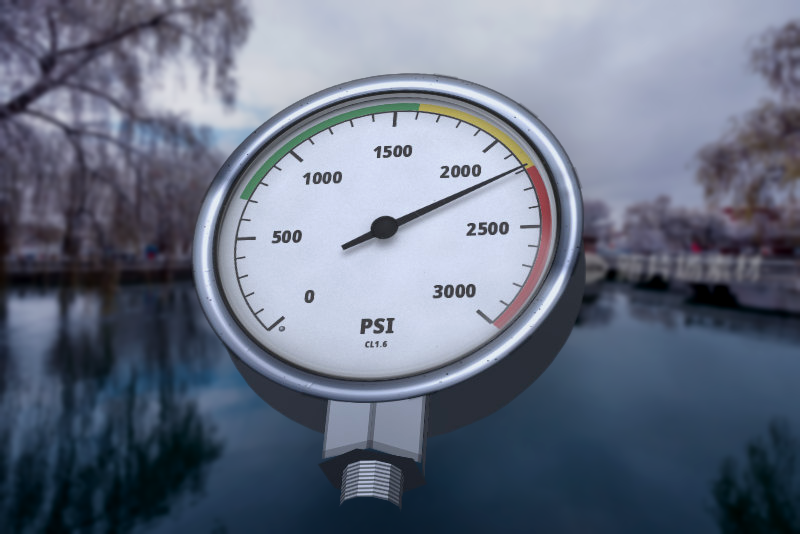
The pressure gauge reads 2200 psi
